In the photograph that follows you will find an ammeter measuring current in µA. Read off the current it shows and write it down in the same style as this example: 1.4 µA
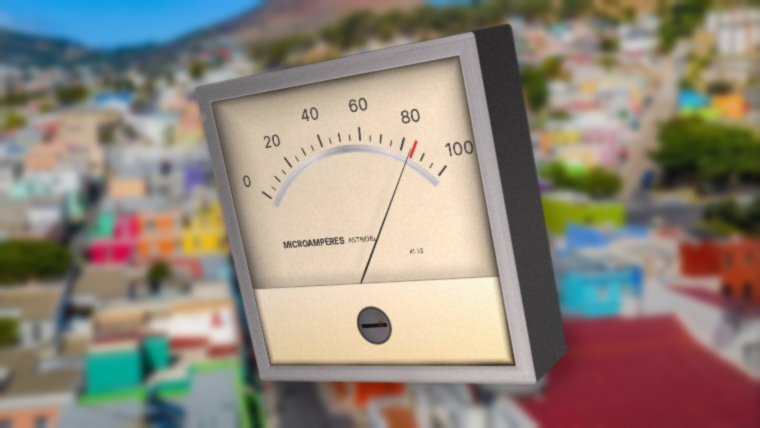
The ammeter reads 85 µA
